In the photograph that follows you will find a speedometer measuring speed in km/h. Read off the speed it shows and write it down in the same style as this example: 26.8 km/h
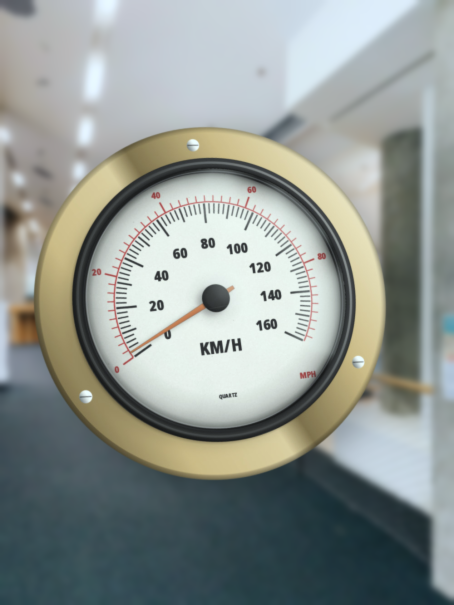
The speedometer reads 2 km/h
